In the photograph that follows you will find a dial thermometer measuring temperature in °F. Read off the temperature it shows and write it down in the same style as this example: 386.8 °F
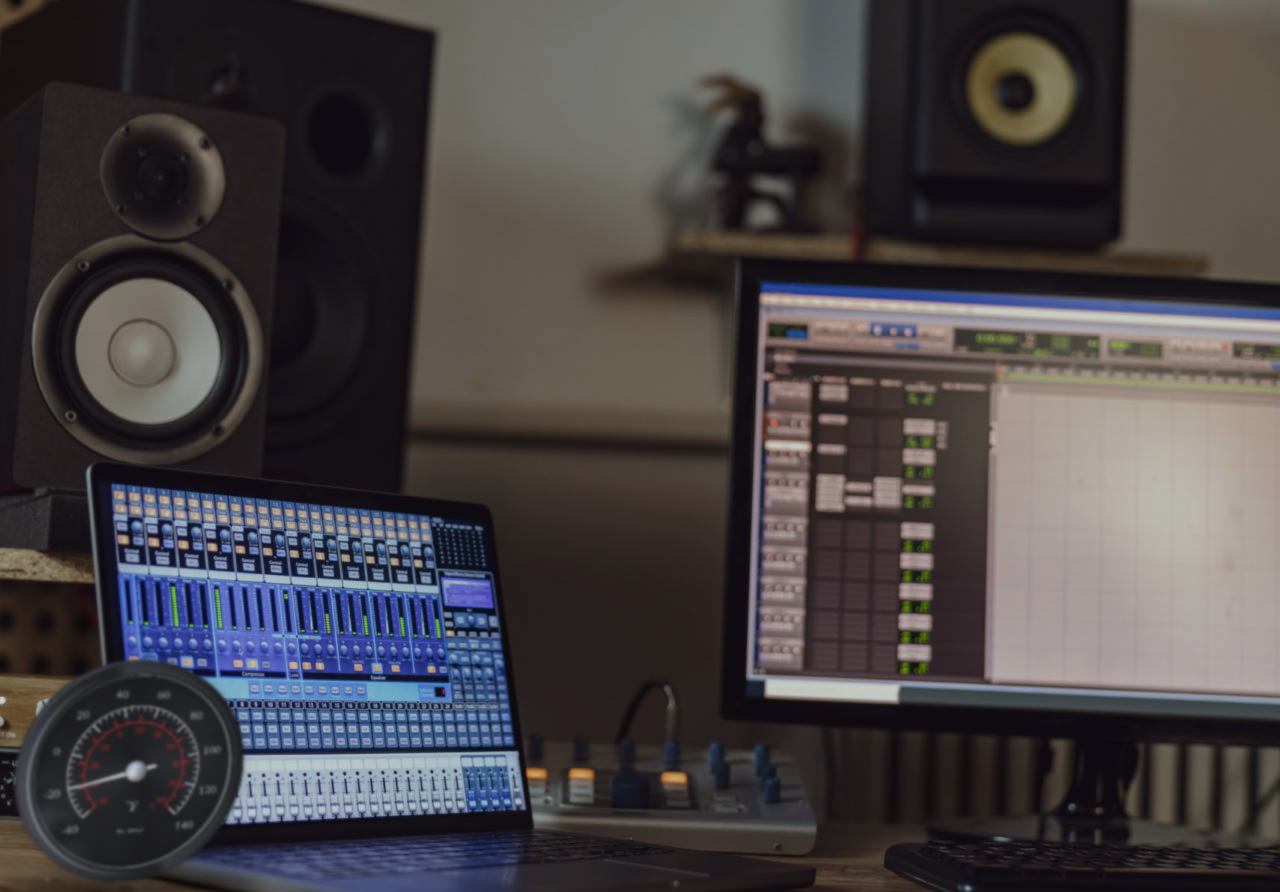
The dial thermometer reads -20 °F
